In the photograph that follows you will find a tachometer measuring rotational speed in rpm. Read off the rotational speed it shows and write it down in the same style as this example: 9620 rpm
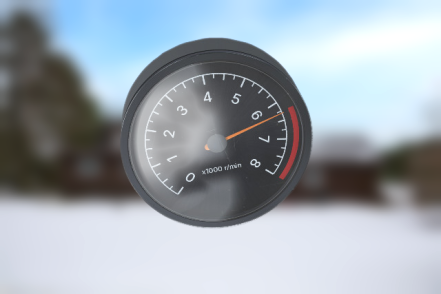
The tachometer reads 6250 rpm
